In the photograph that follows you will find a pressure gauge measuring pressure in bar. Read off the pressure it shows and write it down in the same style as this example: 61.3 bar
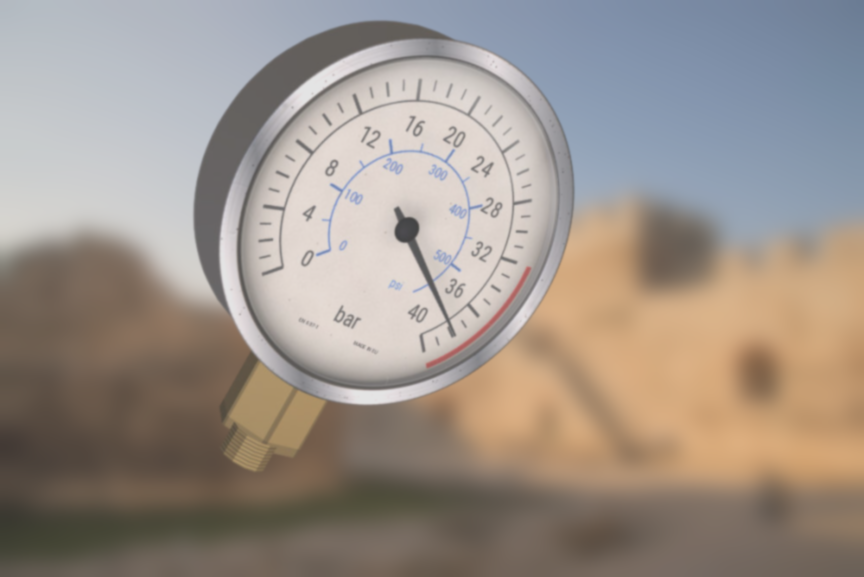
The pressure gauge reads 38 bar
